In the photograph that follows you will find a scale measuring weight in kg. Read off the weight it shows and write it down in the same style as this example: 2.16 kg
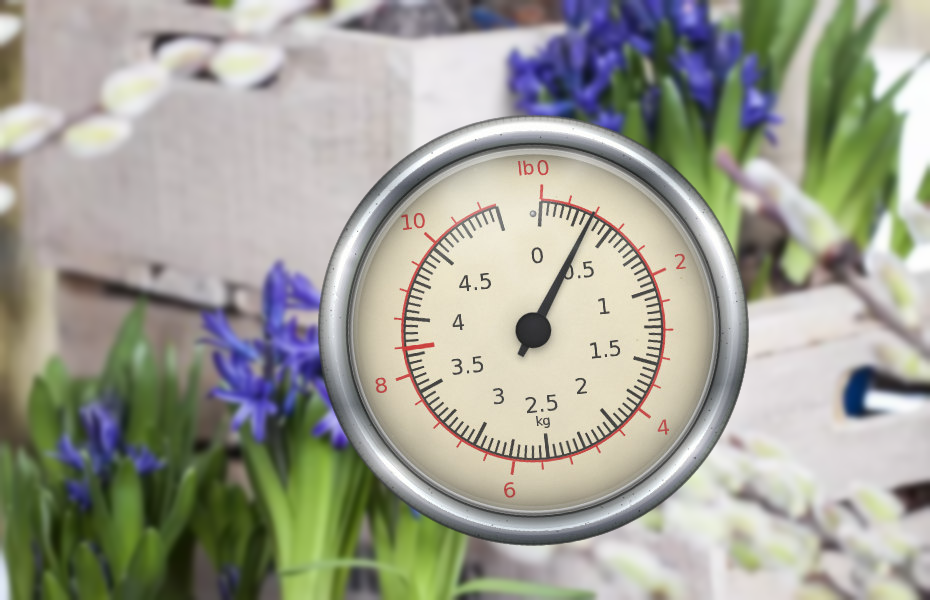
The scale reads 0.35 kg
